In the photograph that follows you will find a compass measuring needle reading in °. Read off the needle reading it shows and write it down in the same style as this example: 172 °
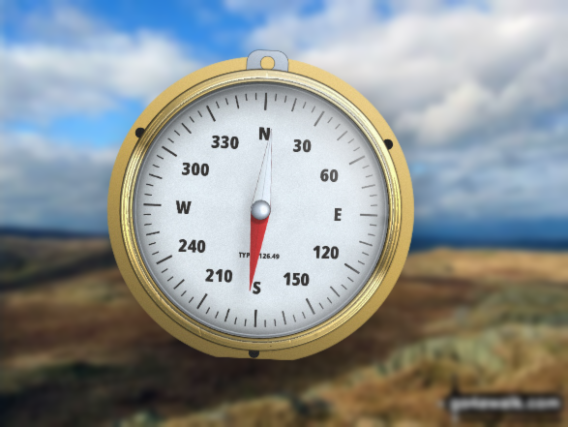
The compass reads 185 °
